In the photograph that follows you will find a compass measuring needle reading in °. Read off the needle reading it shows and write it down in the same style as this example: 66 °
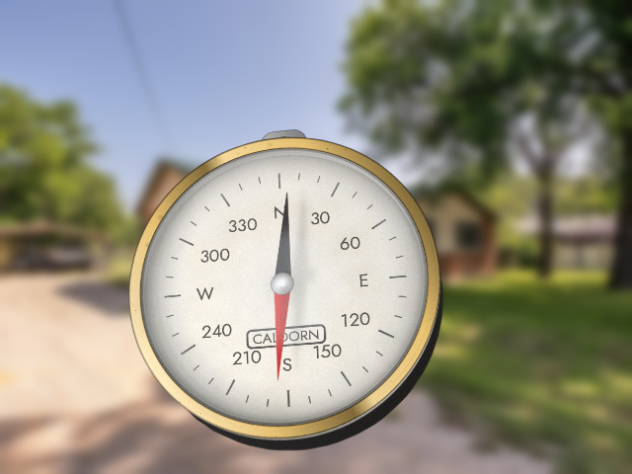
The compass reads 185 °
